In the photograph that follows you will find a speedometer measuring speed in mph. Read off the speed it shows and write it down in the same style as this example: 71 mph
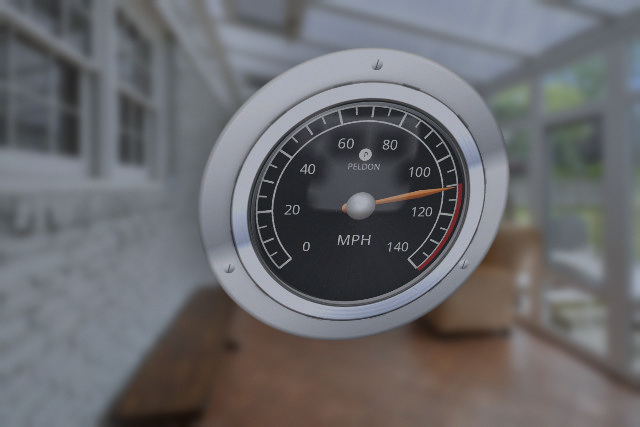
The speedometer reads 110 mph
